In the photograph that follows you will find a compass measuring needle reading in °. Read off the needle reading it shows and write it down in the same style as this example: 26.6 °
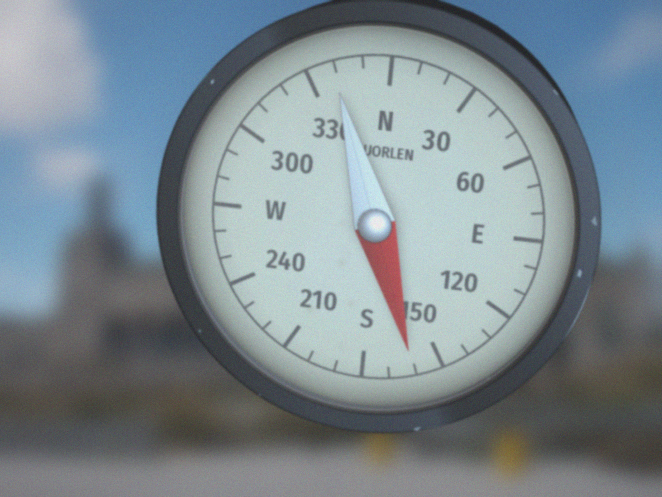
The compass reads 160 °
